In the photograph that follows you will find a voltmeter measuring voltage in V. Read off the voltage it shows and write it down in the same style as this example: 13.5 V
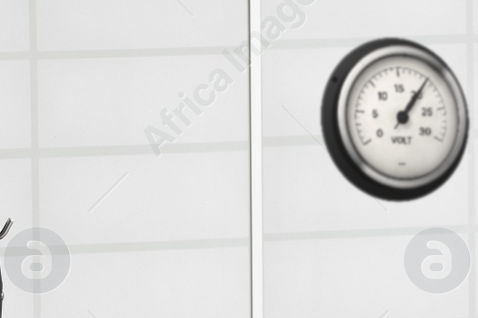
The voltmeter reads 20 V
